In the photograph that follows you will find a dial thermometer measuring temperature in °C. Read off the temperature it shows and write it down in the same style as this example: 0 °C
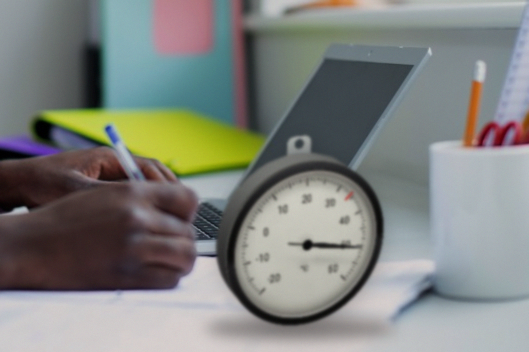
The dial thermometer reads 50 °C
